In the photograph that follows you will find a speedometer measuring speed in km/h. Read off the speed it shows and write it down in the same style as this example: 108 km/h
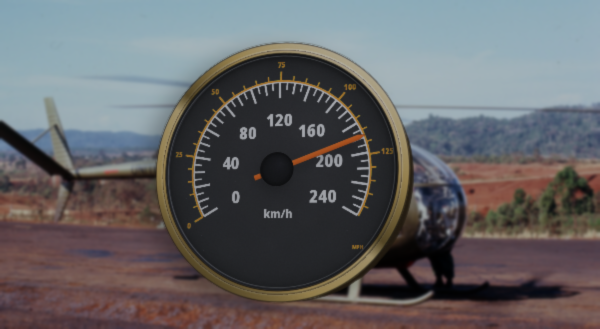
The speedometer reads 190 km/h
